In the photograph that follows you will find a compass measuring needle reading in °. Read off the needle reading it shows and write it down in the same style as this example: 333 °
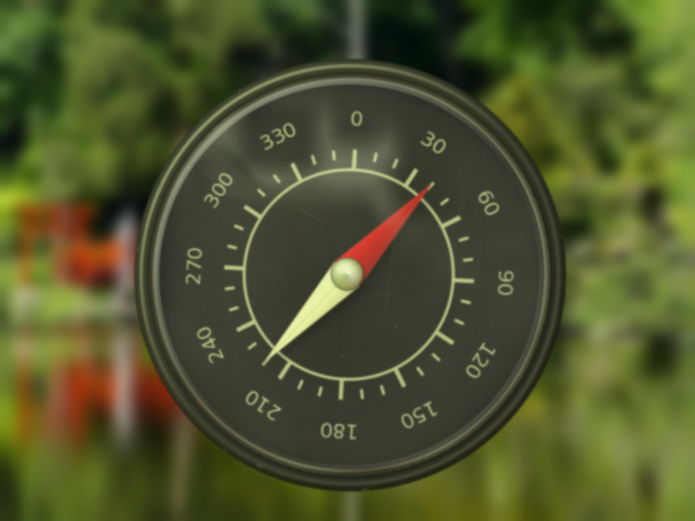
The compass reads 40 °
